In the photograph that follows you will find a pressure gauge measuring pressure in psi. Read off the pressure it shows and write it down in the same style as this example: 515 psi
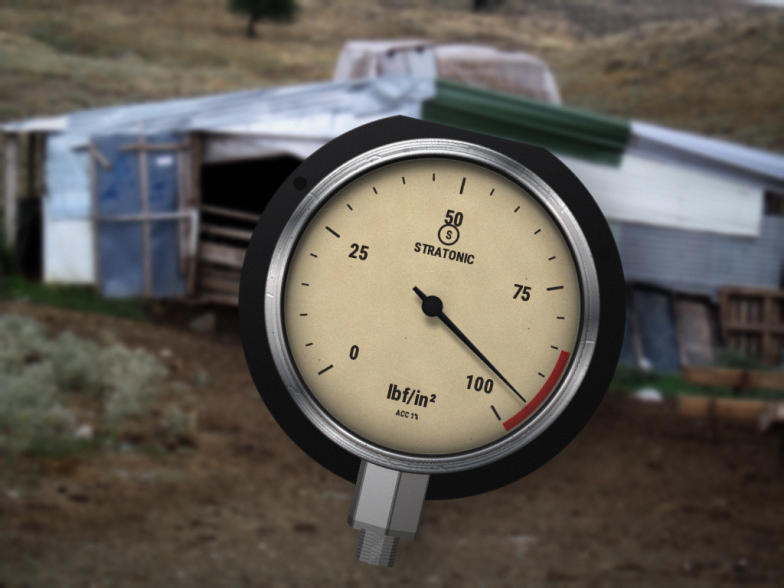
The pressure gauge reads 95 psi
